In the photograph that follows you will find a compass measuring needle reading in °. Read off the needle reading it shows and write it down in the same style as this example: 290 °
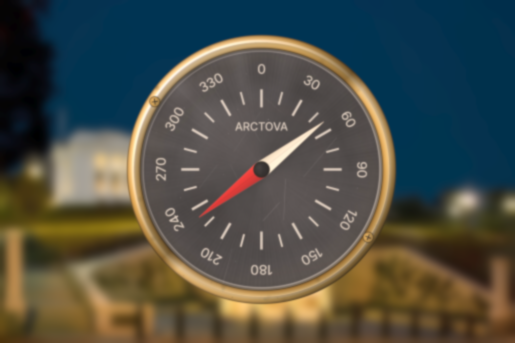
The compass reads 232.5 °
